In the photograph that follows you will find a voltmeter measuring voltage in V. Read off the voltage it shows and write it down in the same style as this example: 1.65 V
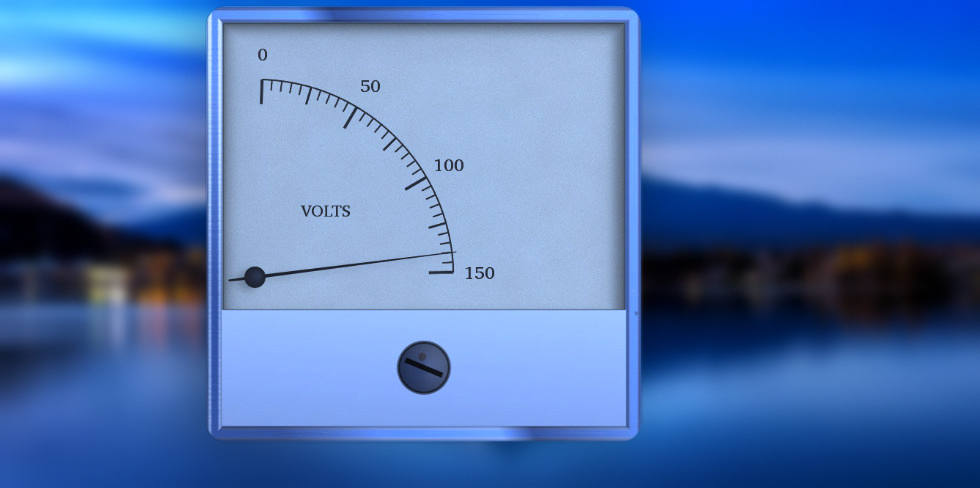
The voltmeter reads 140 V
